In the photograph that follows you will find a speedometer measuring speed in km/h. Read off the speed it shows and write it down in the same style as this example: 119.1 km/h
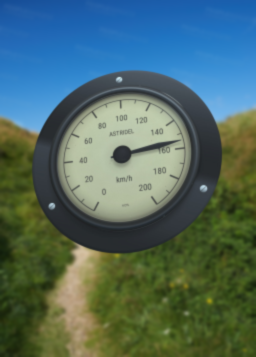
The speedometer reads 155 km/h
